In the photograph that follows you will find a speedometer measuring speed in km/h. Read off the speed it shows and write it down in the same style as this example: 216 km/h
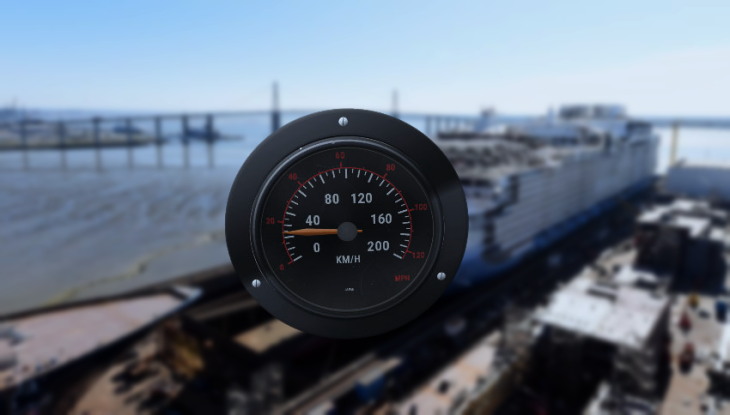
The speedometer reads 25 km/h
